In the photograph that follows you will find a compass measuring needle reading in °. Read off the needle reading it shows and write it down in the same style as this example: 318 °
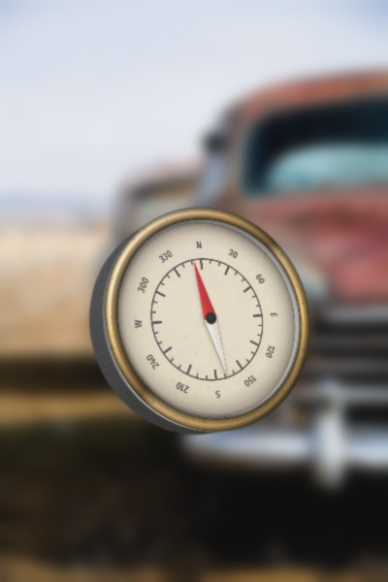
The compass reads 350 °
